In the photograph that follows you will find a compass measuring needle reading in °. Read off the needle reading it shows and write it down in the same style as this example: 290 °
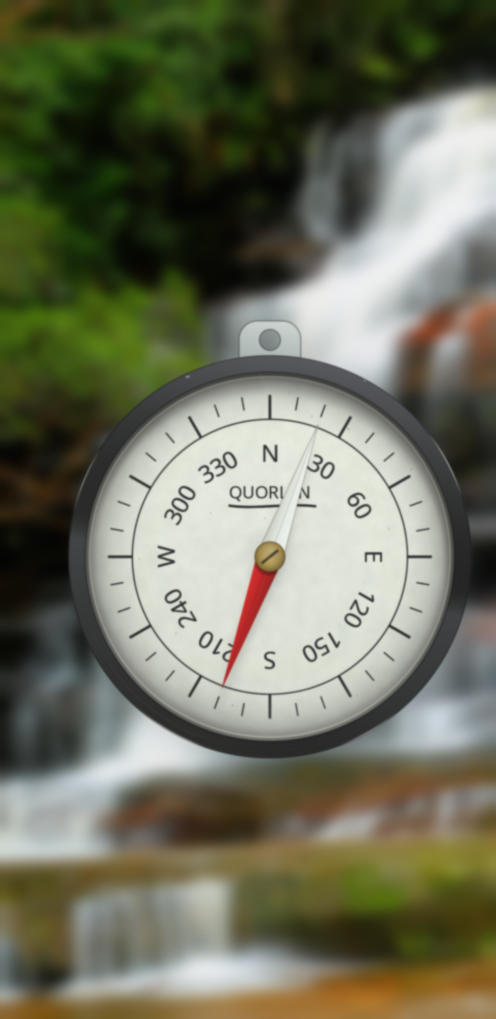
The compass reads 200 °
